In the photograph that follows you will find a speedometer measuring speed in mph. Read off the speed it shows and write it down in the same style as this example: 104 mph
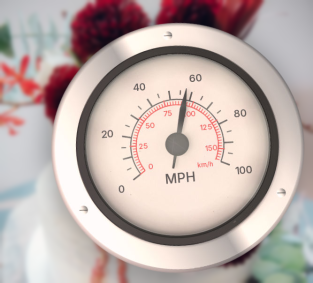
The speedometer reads 57.5 mph
